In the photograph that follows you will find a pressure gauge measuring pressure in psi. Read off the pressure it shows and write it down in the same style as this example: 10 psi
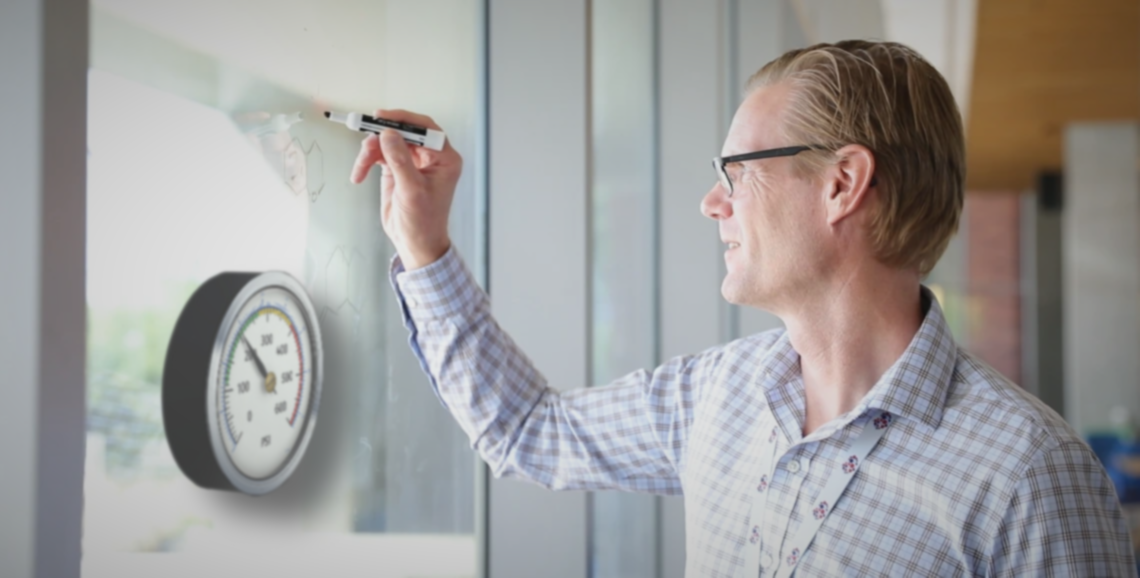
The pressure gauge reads 200 psi
